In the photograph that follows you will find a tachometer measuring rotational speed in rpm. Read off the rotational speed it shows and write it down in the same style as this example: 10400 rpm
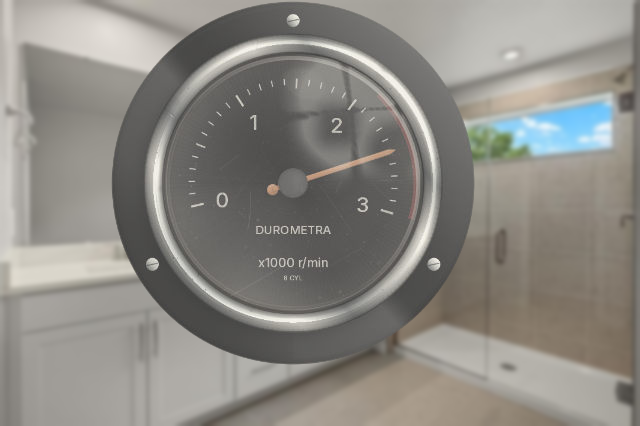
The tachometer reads 2500 rpm
